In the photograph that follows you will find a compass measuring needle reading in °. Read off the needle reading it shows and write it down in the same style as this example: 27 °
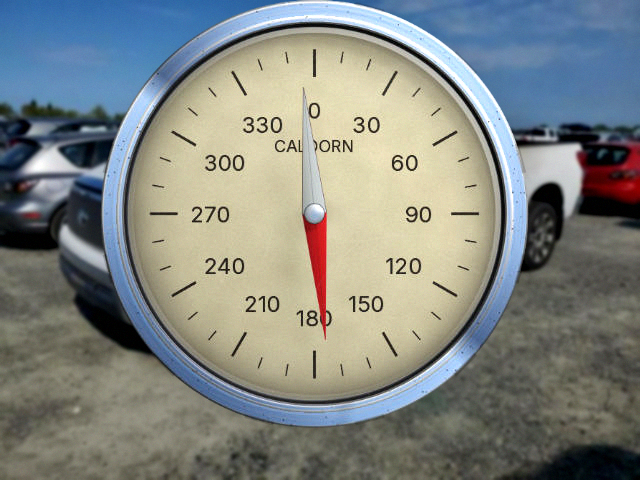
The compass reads 175 °
